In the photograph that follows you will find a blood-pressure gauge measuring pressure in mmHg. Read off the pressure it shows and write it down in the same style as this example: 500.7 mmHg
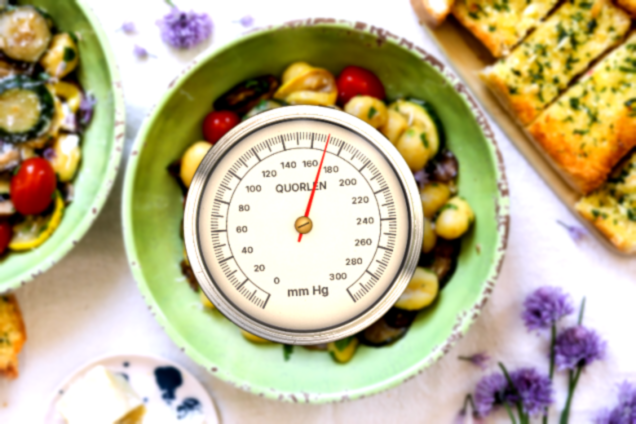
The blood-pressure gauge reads 170 mmHg
